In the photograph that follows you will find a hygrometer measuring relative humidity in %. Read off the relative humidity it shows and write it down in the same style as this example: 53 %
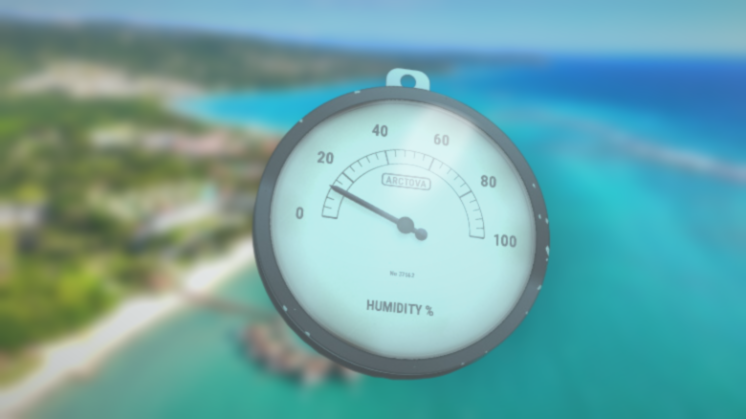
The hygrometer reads 12 %
